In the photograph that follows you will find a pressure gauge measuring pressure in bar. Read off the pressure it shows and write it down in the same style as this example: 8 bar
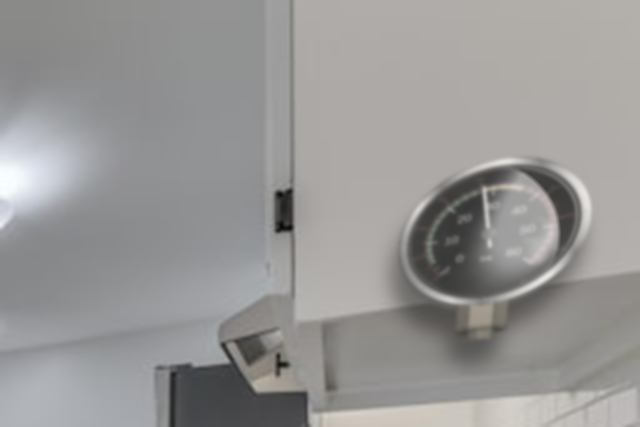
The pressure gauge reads 28 bar
